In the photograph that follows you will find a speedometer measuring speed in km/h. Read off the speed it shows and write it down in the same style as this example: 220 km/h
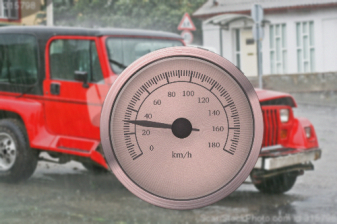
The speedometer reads 30 km/h
